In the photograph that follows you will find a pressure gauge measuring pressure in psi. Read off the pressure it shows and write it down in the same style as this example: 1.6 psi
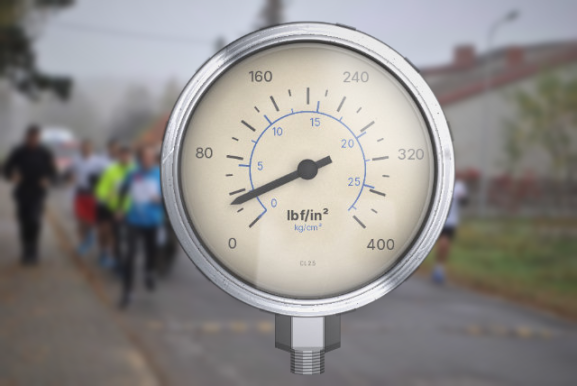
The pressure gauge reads 30 psi
